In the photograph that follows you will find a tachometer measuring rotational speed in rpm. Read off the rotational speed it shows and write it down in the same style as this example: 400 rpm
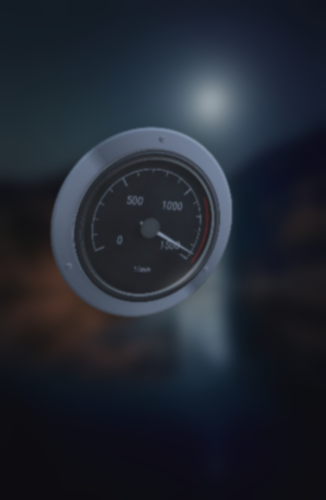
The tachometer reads 1450 rpm
